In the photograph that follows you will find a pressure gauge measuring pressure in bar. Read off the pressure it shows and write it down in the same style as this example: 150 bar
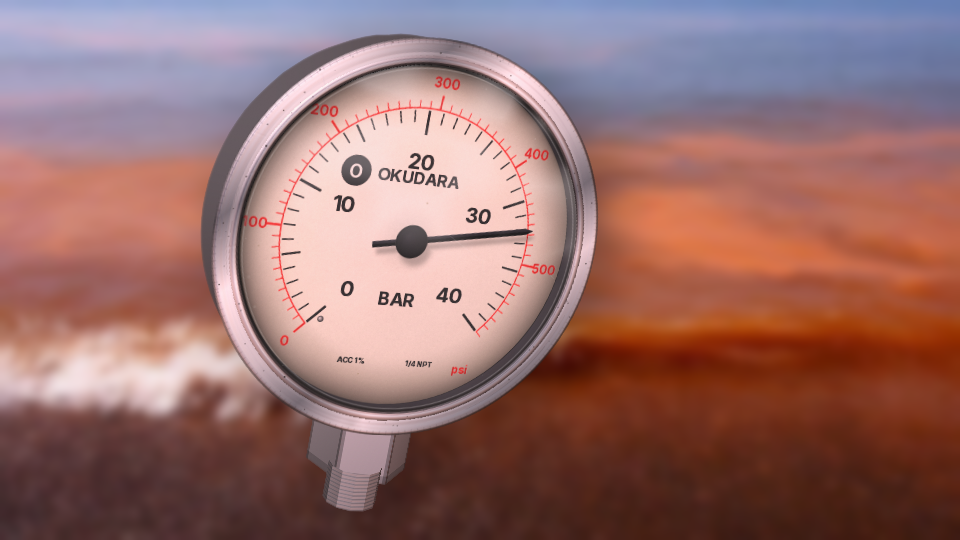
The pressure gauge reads 32 bar
